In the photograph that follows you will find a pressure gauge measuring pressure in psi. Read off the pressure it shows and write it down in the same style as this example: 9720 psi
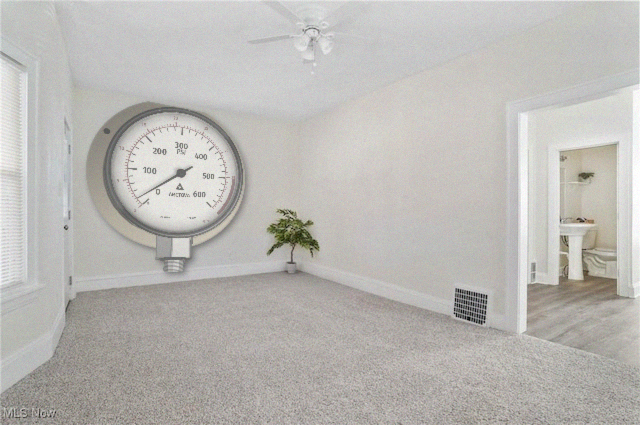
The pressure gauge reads 20 psi
